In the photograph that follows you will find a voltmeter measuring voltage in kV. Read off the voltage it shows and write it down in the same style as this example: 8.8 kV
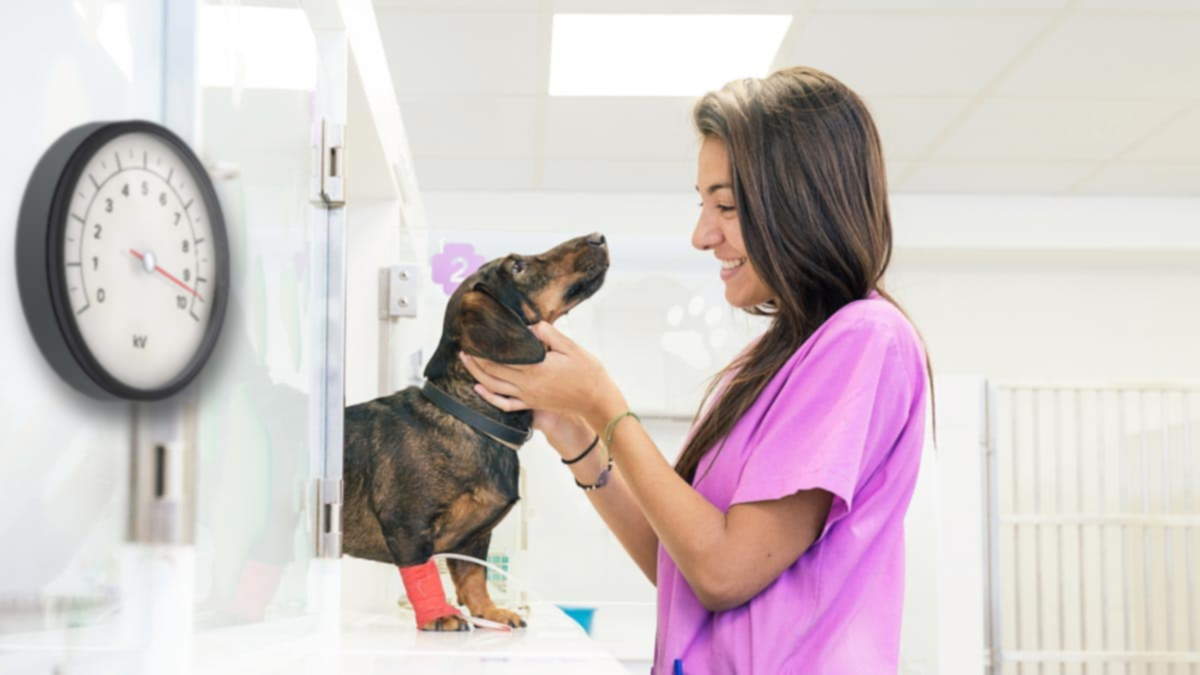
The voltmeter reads 9.5 kV
